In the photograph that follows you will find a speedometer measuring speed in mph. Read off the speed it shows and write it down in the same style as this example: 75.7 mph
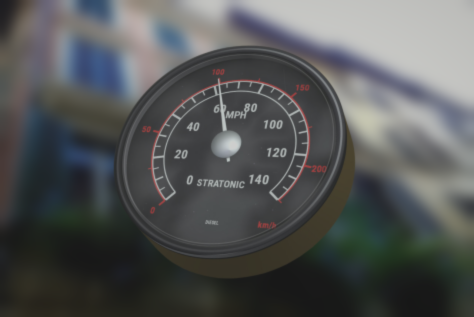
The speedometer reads 62.5 mph
